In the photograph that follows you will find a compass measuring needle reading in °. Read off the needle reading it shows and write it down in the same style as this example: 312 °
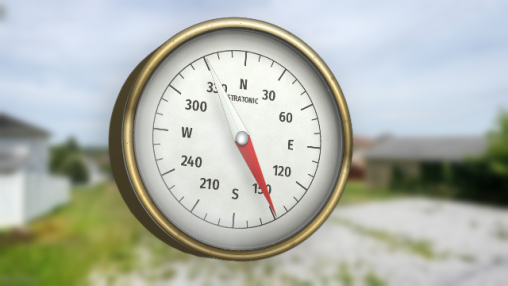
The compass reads 150 °
